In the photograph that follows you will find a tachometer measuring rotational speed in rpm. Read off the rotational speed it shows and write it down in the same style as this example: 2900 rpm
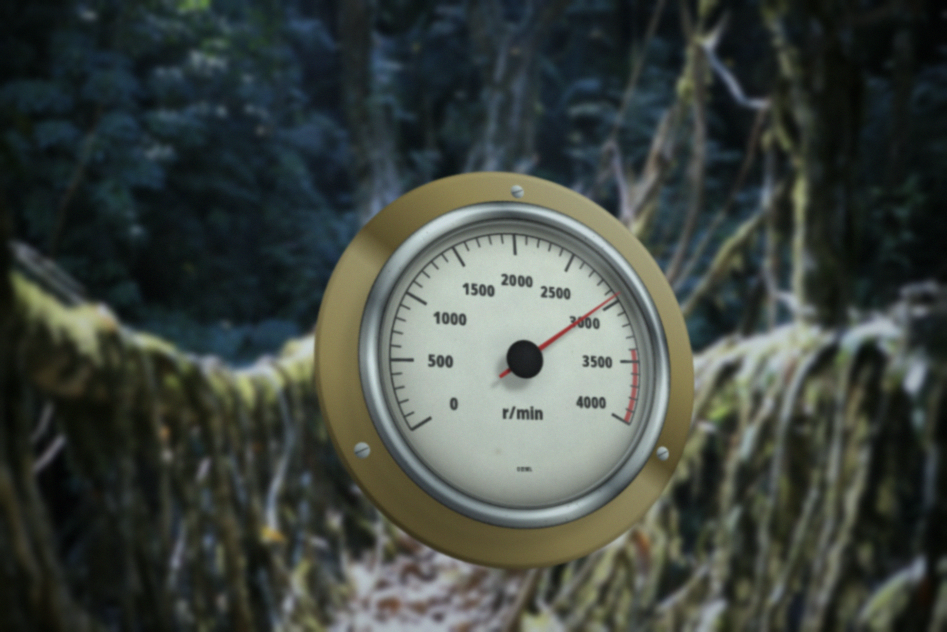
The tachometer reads 2950 rpm
